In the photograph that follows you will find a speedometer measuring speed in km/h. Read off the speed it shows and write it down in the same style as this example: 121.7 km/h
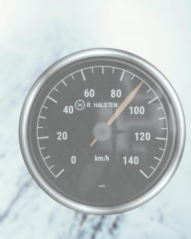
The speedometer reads 90 km/h
